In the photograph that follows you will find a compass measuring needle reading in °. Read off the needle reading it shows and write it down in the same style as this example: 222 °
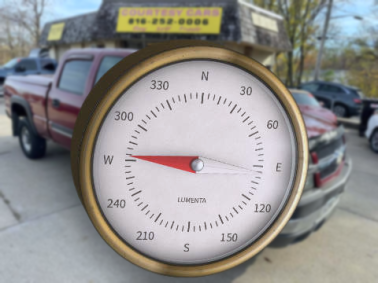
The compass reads 275 °
